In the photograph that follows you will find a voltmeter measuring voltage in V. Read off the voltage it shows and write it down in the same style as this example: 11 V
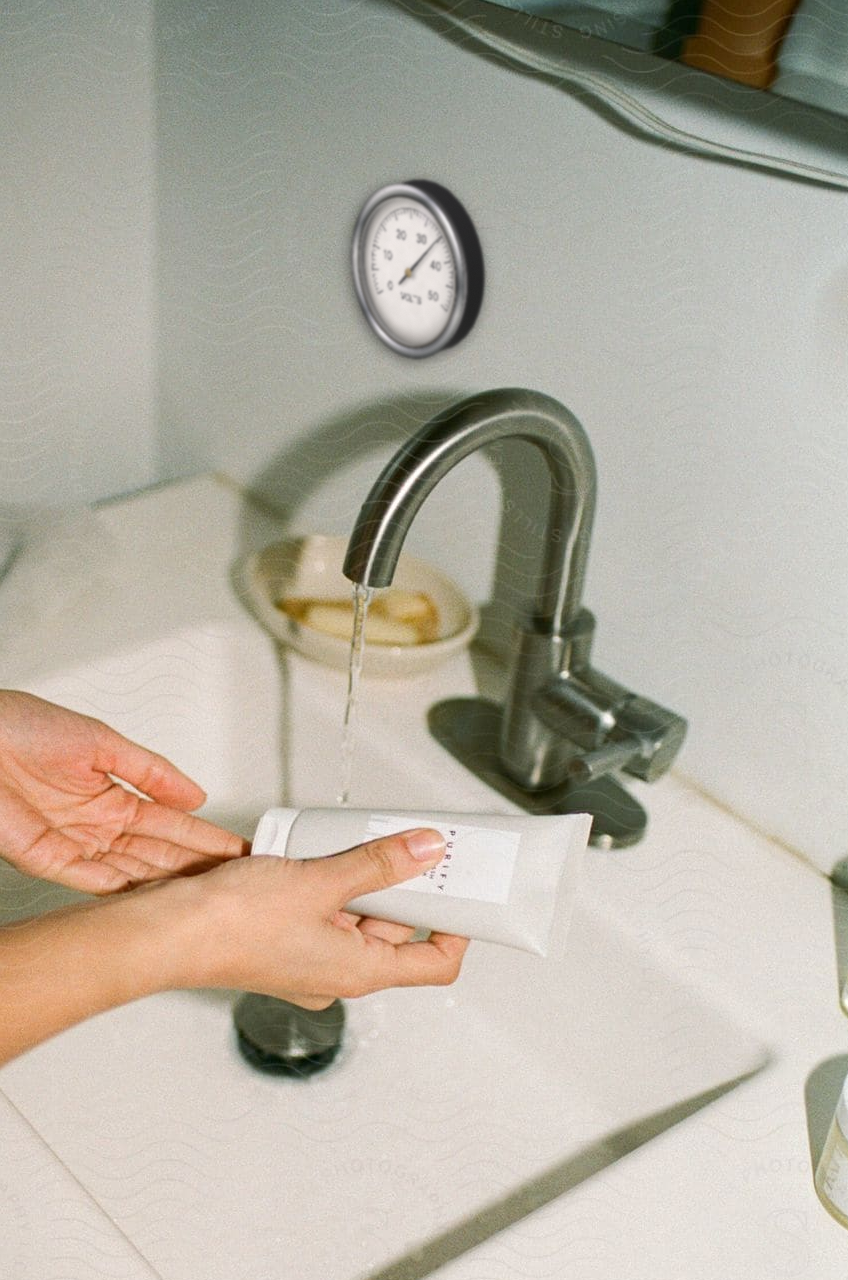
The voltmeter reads 35 V
